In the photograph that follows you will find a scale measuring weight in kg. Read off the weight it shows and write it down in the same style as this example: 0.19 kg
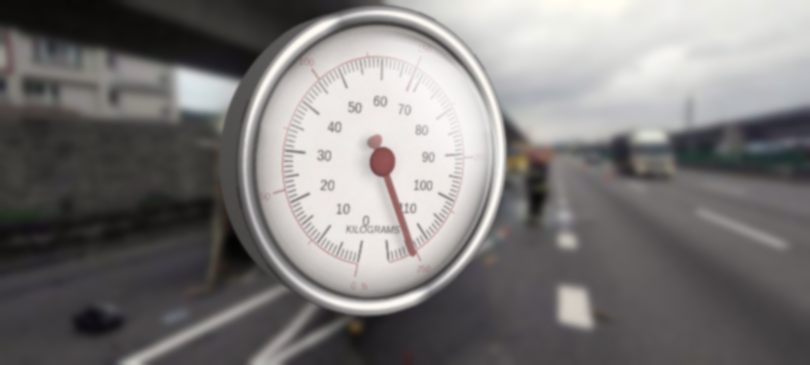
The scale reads 115 kg
